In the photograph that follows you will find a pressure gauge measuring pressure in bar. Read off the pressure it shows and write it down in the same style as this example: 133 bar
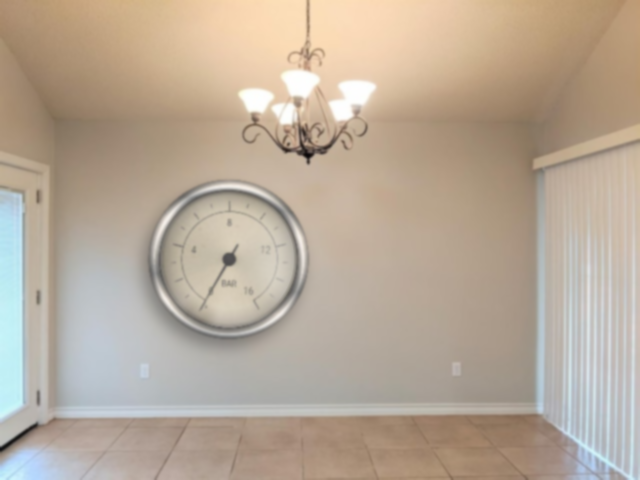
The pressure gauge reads 0 bar
